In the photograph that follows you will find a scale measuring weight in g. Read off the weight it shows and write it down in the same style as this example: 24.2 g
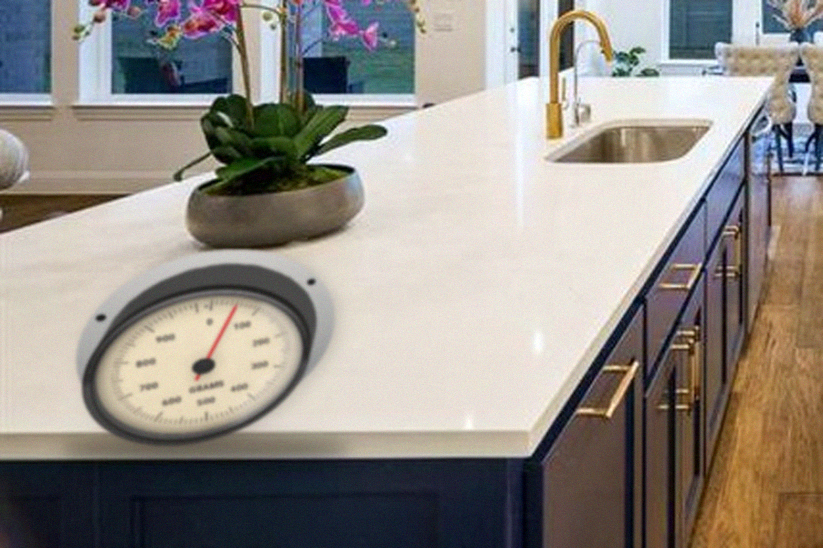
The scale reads 50 g
